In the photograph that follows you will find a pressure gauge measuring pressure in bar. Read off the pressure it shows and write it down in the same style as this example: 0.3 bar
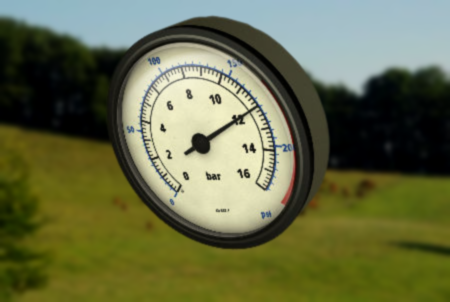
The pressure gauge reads 12 bar
